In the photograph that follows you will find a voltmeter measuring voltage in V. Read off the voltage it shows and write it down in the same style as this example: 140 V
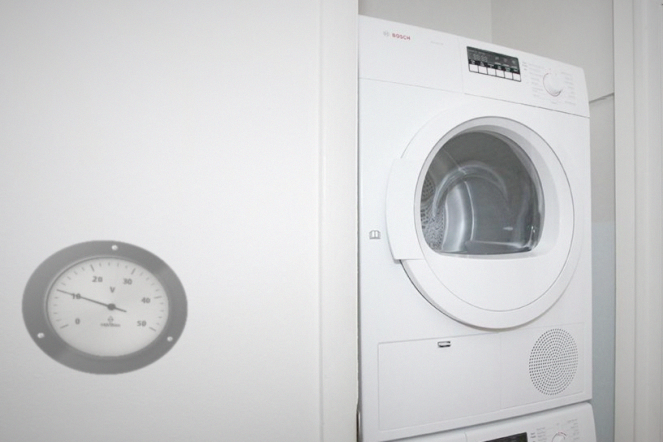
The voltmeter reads 10 V
